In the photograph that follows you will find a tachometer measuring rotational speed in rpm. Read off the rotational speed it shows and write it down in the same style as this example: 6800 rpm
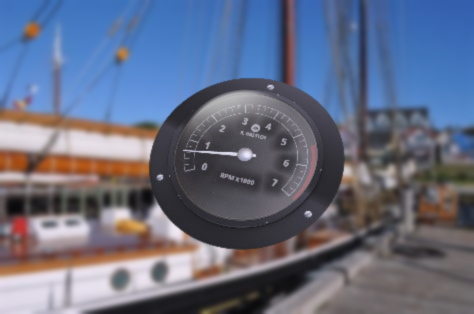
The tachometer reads 600 rpm
